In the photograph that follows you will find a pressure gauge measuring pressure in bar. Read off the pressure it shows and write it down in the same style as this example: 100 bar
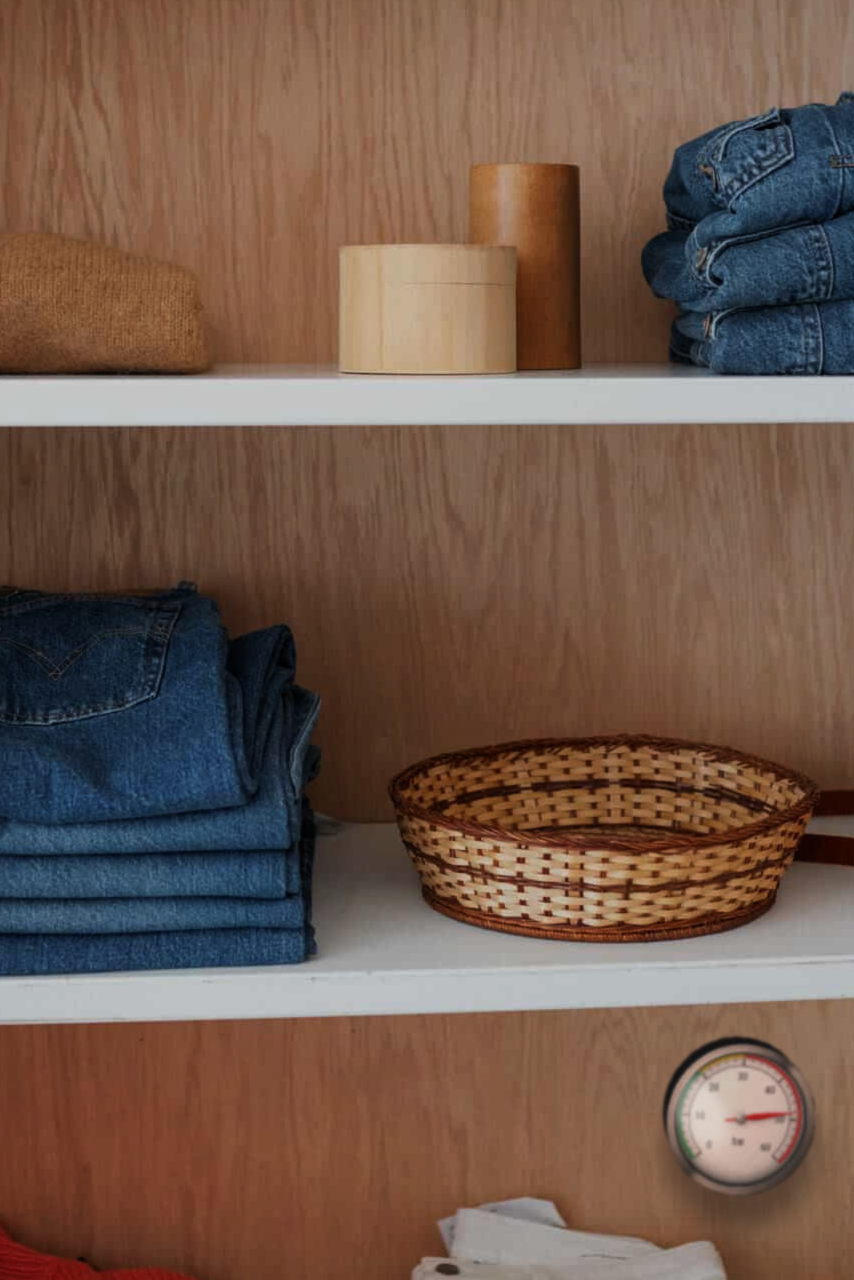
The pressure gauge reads 48 bar
